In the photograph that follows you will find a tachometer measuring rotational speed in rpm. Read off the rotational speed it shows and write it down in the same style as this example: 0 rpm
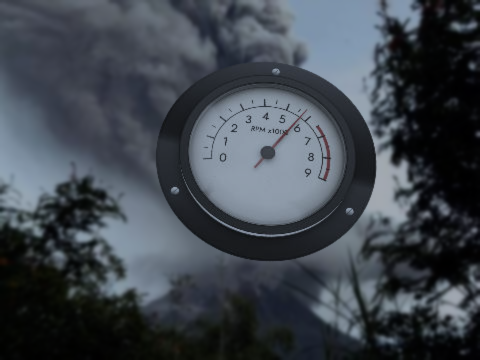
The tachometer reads 5750 rpm
